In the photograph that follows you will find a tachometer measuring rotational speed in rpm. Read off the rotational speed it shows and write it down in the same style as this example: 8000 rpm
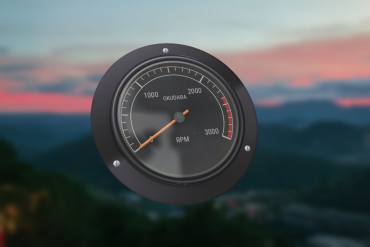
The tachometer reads 0 rpm
